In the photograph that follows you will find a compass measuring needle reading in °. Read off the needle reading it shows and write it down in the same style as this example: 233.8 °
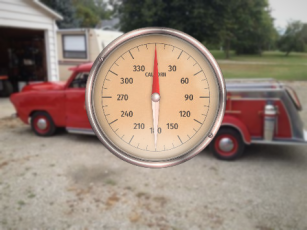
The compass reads 0 °
